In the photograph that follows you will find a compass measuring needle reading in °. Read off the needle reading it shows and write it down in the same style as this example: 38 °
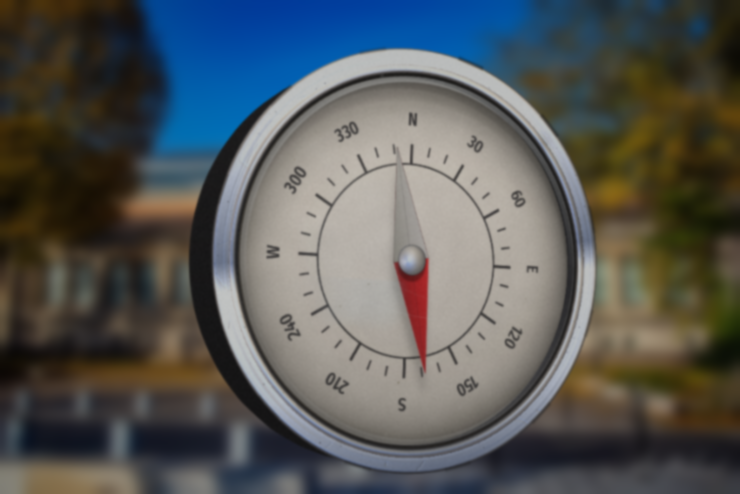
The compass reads 170 °
